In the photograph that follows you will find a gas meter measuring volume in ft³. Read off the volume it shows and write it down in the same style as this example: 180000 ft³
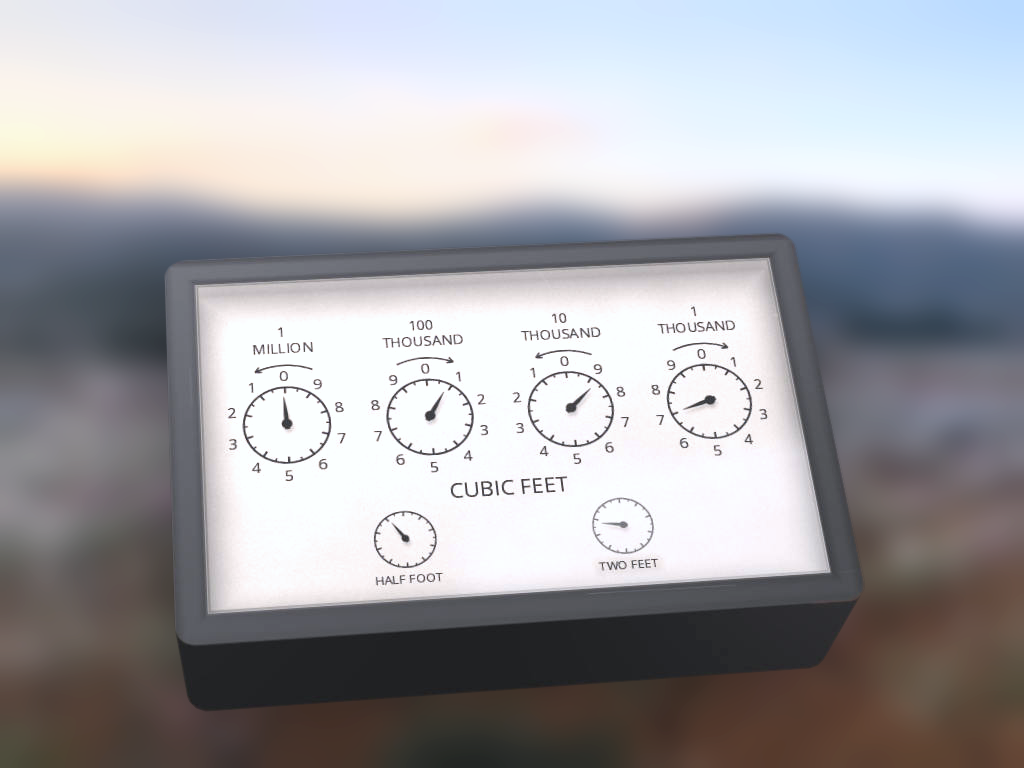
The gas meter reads 8700 ft³
